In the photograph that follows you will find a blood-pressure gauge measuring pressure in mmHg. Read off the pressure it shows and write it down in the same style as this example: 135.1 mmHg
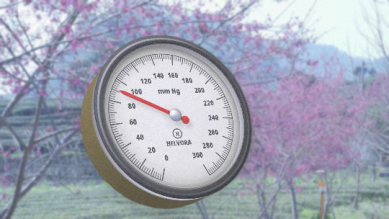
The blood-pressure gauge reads 90 mmHg
